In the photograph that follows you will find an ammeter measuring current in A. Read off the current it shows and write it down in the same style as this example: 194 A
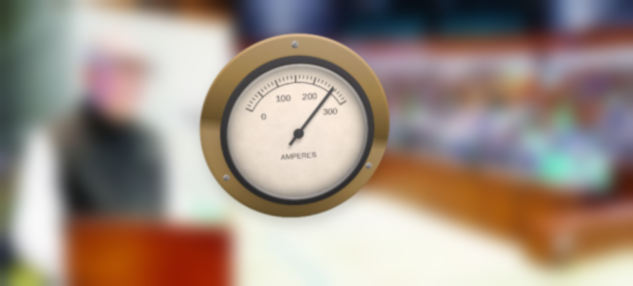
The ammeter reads 250 A
